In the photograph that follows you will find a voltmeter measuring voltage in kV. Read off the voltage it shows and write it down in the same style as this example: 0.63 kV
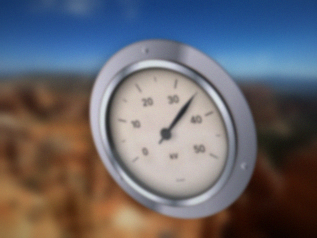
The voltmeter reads 35 kV
